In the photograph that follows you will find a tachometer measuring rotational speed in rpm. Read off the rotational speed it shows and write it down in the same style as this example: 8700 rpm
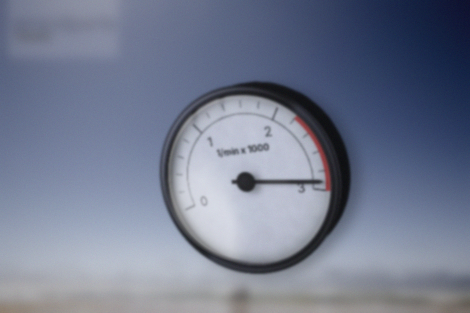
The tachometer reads 2900 rpm
